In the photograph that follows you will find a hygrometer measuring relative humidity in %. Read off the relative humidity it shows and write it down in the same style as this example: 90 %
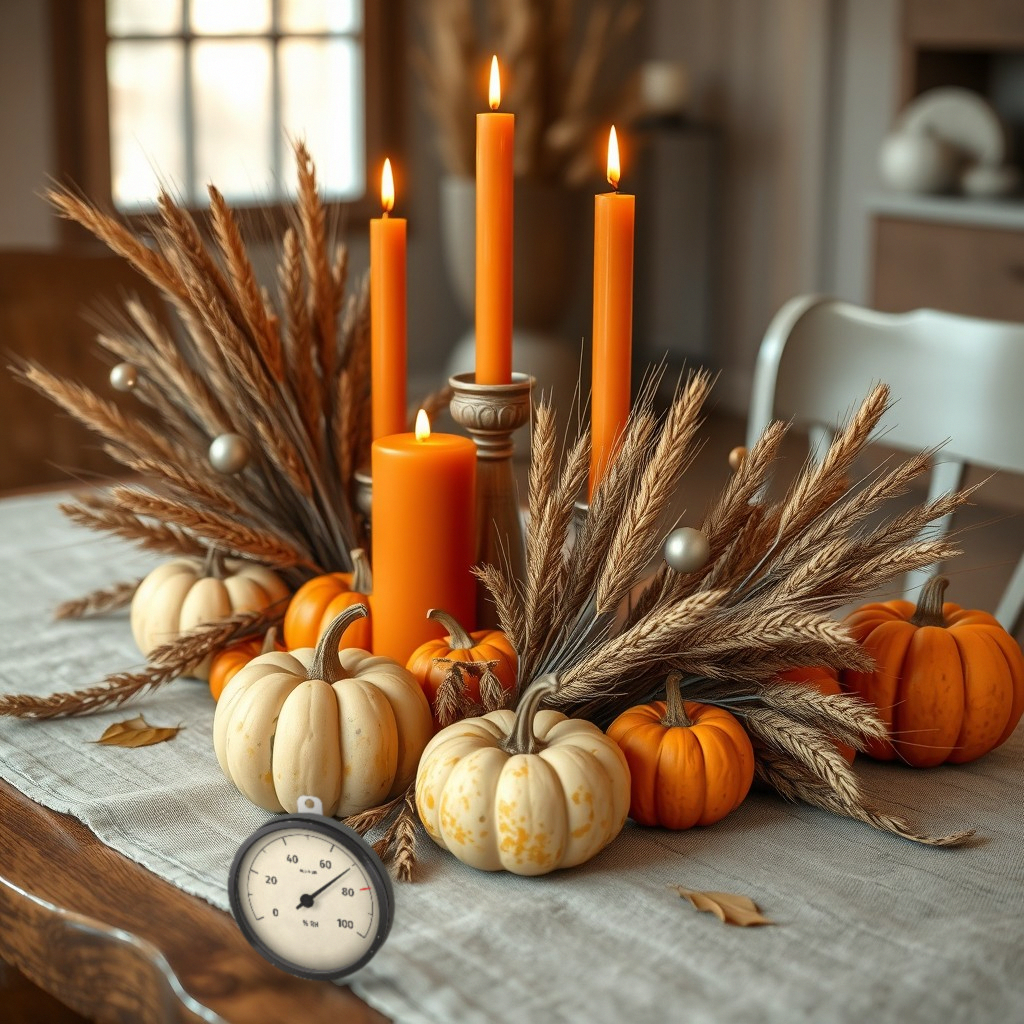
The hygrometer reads 70 %
